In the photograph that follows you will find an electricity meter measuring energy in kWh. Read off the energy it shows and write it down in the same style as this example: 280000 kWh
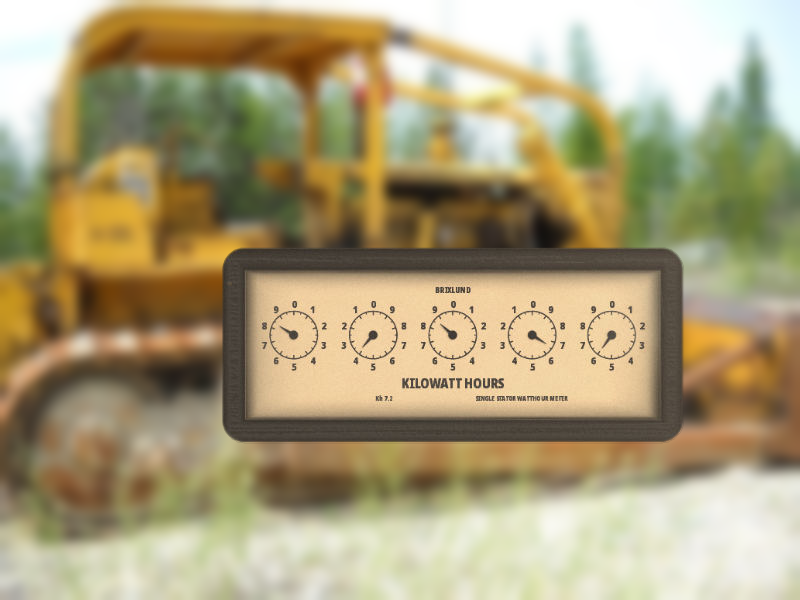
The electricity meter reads 83866 kWh
